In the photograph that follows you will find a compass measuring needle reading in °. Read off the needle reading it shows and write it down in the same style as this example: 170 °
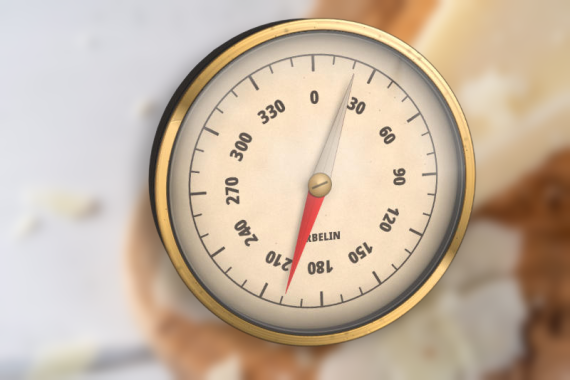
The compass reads 200 °
